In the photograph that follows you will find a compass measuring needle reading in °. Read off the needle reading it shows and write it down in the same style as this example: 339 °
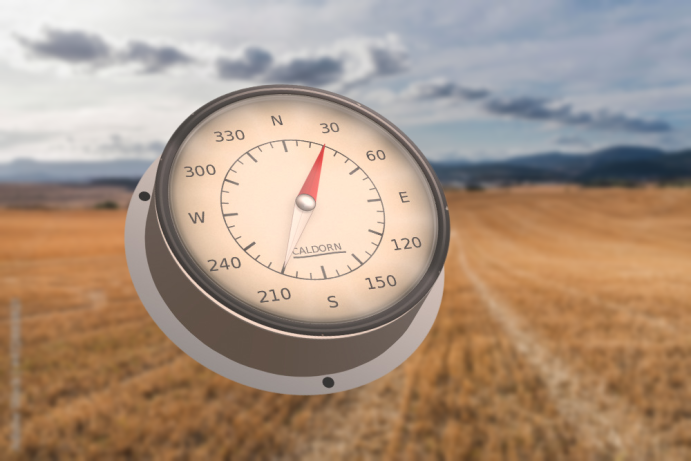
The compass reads 30 °
